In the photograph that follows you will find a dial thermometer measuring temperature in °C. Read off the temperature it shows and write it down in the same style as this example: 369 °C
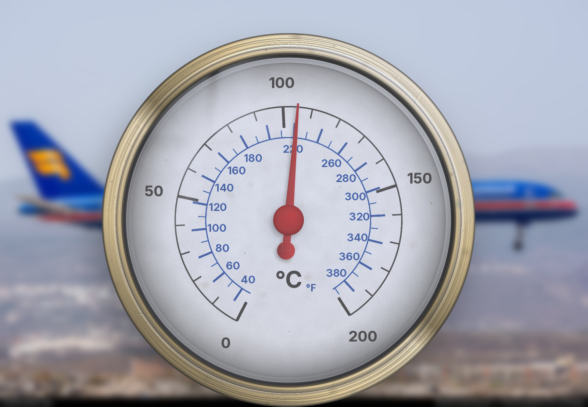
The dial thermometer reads 105 °C
